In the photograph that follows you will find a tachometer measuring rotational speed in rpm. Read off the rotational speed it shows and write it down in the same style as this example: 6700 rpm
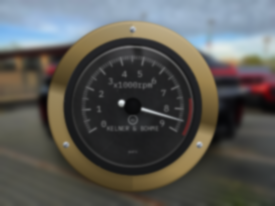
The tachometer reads 8500 rpm
